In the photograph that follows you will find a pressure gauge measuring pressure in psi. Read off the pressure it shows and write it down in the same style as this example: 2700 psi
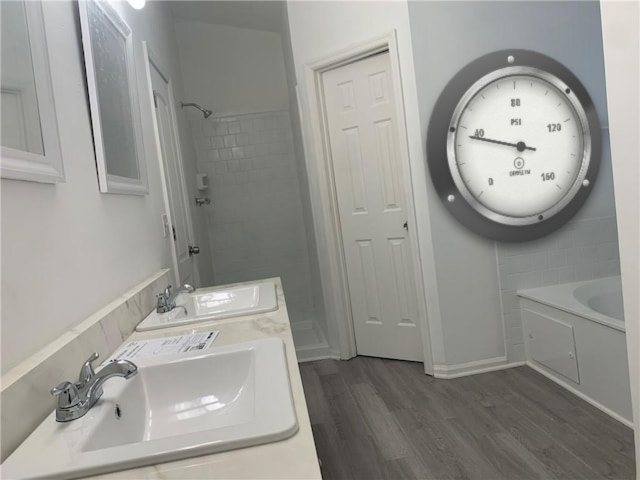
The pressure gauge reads 35 psi
